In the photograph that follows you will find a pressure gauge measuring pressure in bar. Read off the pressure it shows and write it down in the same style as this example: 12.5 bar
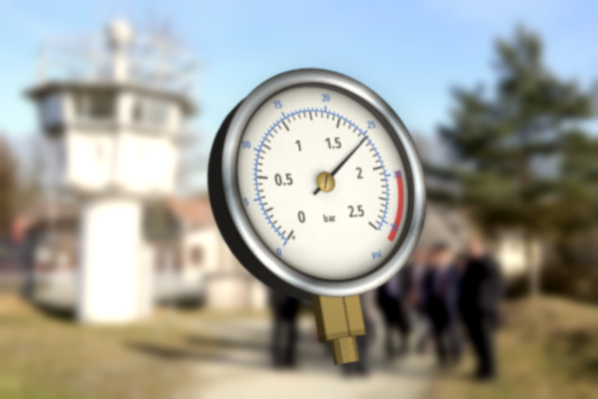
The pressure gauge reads 1.75 bar
